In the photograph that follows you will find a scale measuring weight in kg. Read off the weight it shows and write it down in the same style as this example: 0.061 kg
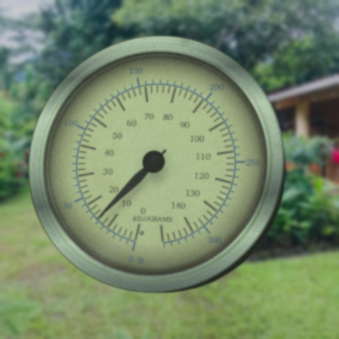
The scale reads 14 kg
